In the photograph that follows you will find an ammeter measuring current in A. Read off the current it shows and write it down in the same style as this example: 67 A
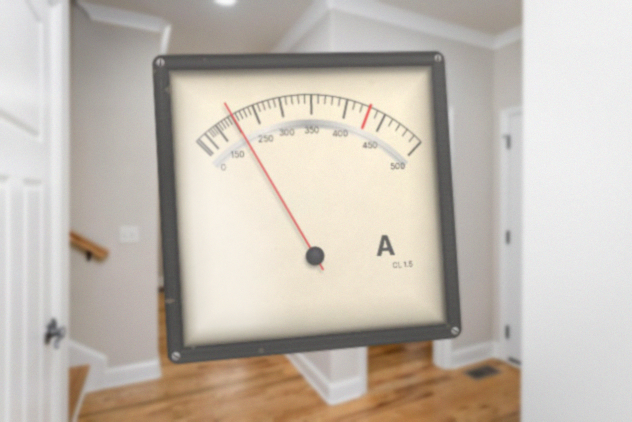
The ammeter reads 200 A
